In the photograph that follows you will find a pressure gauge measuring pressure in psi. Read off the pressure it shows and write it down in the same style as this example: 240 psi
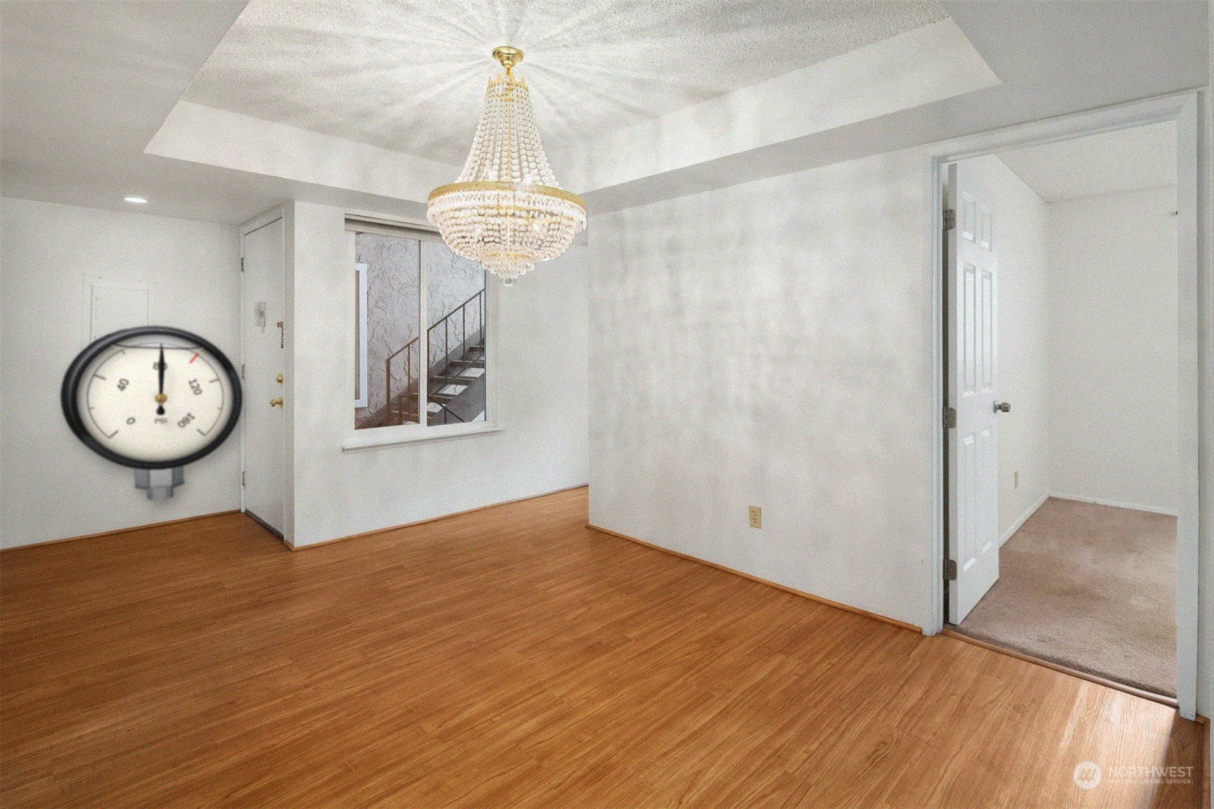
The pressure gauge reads 80 psi
